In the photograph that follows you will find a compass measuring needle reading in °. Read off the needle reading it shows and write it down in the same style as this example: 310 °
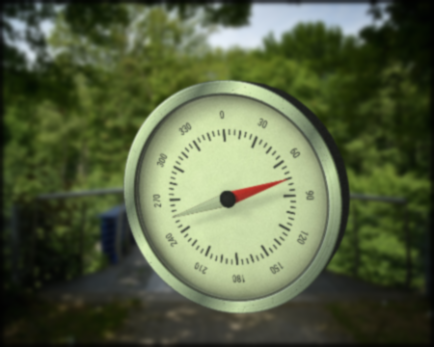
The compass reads 75 °
